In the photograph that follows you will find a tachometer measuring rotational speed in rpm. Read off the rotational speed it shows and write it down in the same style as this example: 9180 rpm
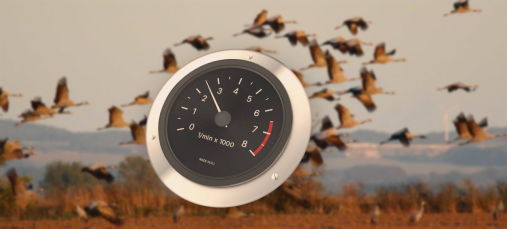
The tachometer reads 2500 rpm
